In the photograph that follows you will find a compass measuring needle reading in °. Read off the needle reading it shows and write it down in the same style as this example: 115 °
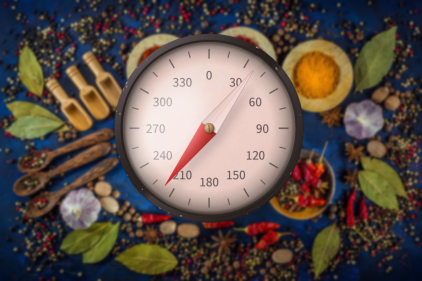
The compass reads 217.5 °
